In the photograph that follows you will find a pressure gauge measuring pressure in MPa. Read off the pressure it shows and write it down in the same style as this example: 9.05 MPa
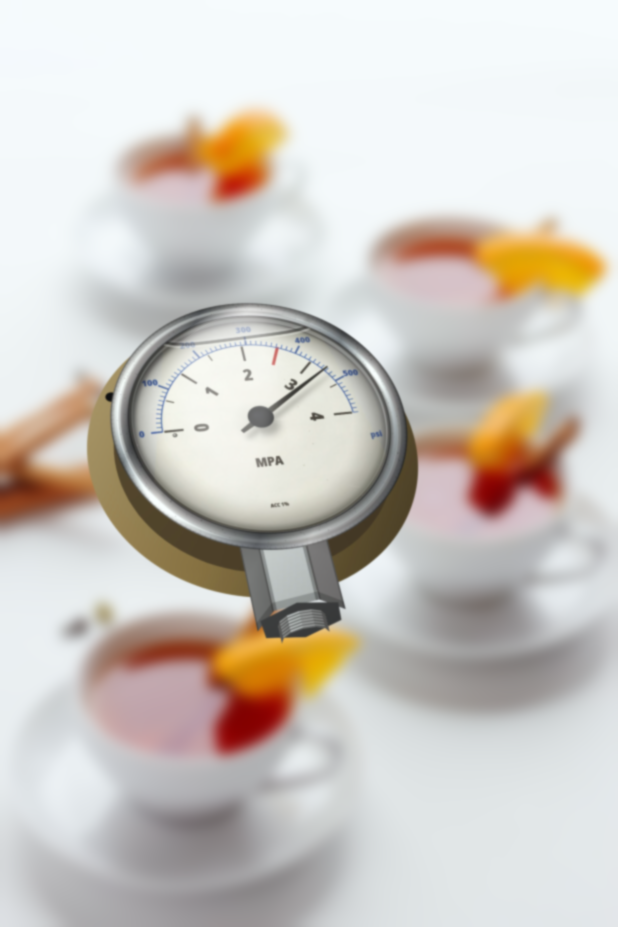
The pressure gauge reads 3.25 MPa
